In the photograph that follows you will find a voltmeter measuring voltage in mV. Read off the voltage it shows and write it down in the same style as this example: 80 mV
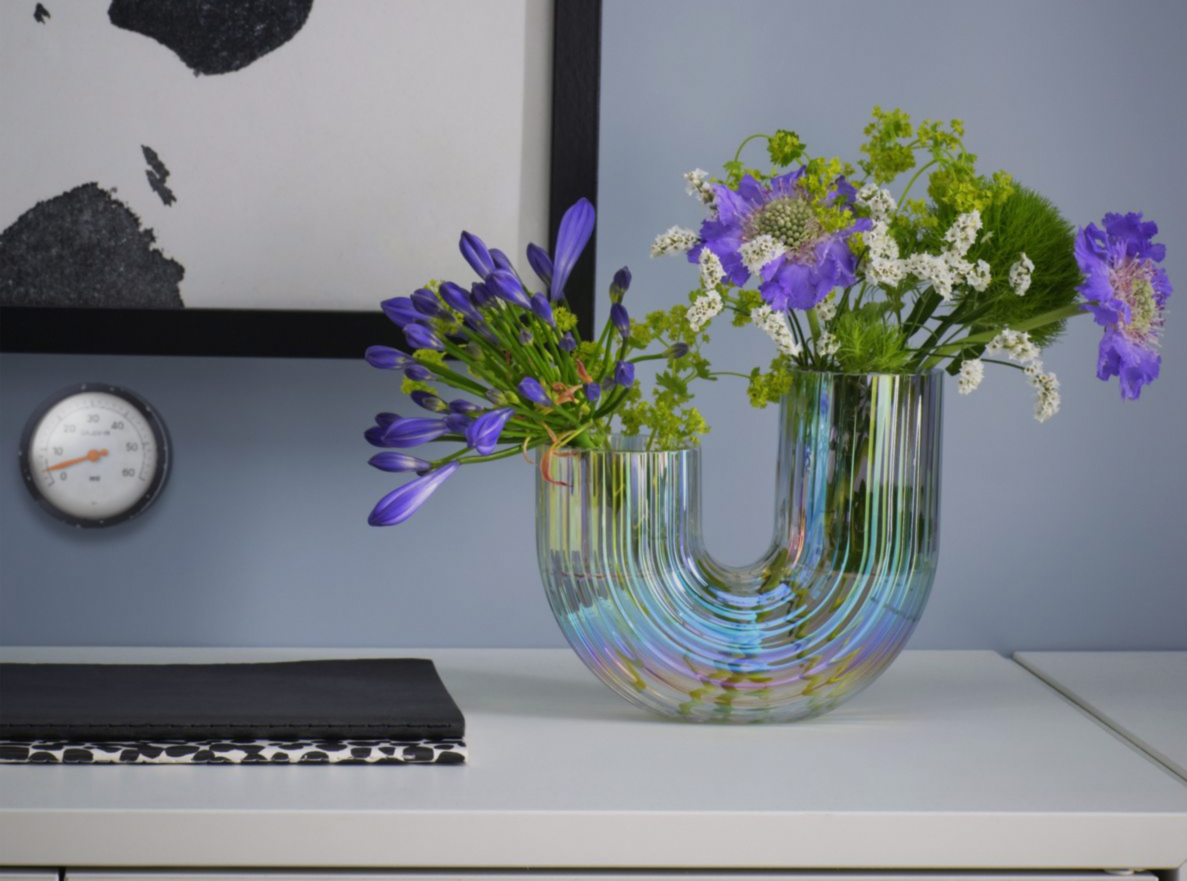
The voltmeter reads 4 mV
